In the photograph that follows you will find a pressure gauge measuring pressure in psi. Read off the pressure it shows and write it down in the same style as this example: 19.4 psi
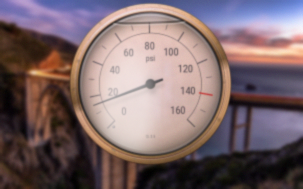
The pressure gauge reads 15 psi
